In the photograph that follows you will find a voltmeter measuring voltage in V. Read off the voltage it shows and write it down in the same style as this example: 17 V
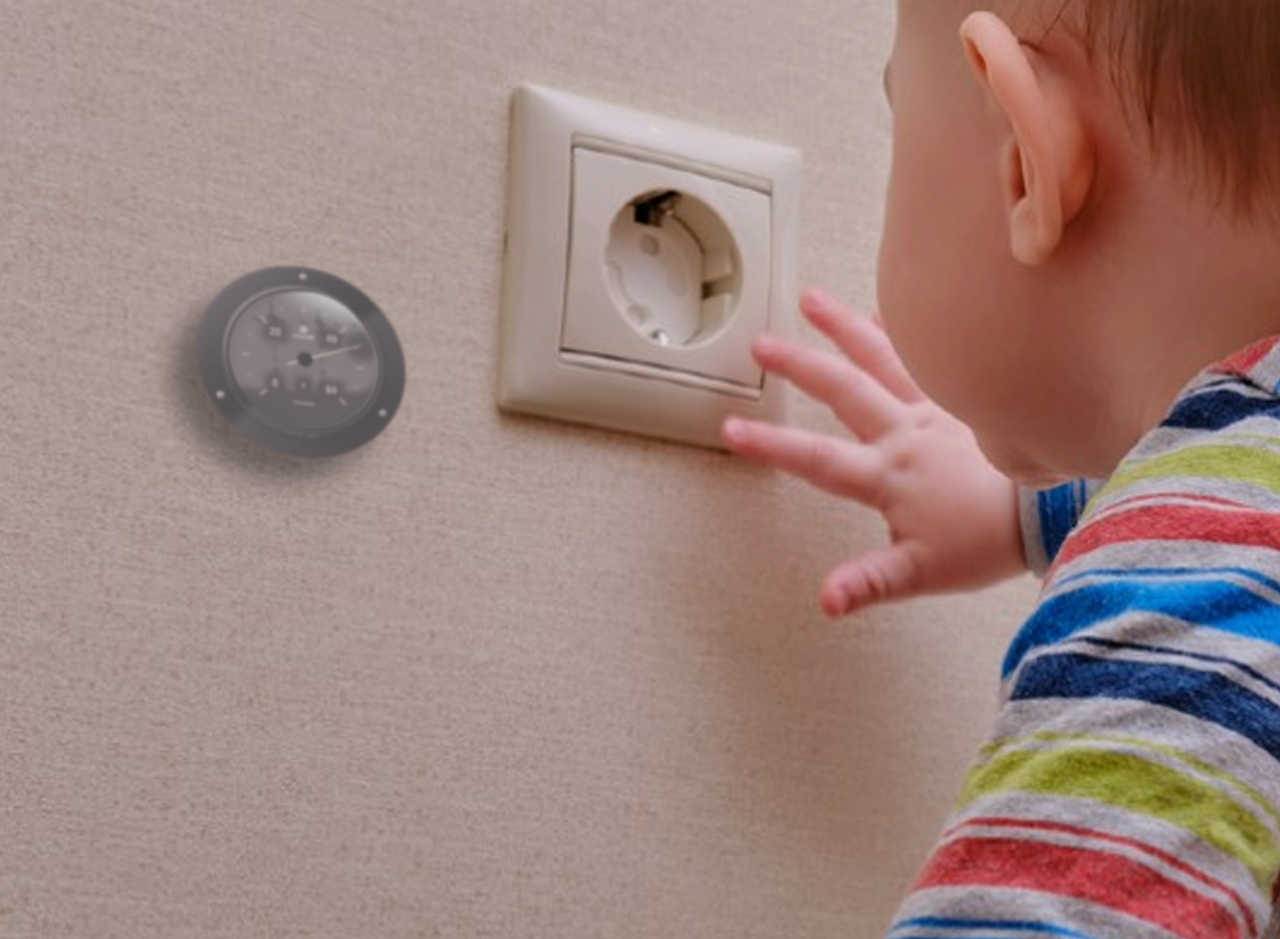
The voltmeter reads 45 V
